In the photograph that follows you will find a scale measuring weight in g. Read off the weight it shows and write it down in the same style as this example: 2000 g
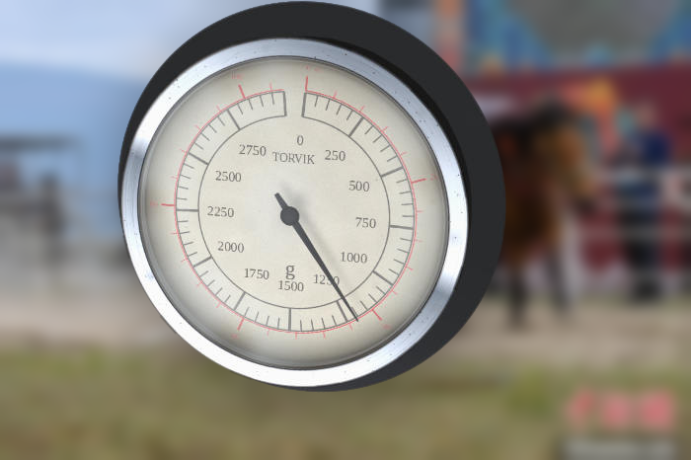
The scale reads 1200 g
